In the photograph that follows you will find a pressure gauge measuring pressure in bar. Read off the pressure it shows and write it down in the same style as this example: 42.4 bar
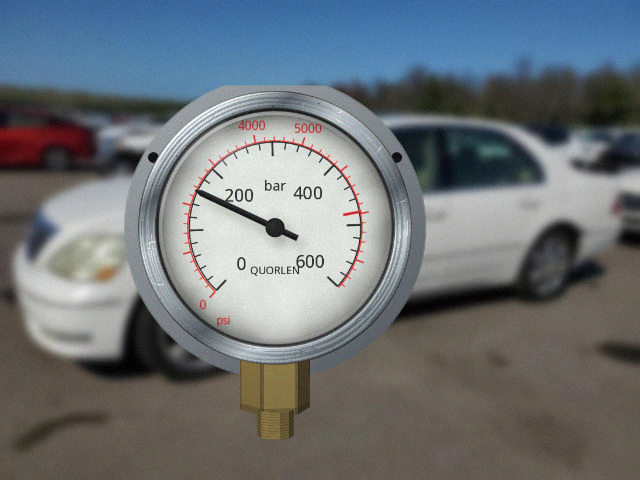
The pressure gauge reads 160 bar
